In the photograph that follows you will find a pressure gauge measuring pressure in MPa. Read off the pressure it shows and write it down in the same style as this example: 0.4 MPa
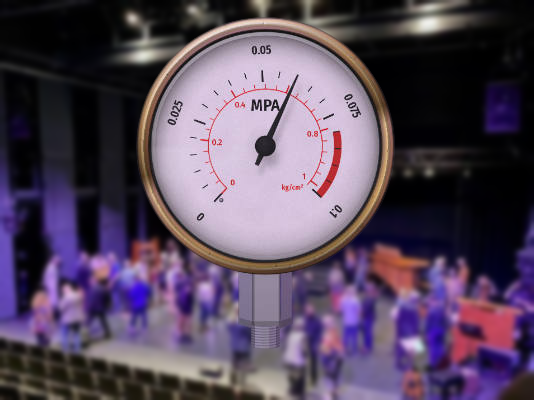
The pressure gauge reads 0.06 MPa
